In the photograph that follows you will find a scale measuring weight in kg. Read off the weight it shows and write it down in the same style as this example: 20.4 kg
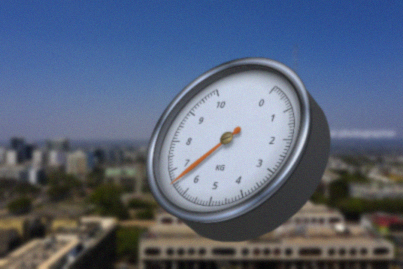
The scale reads 6.5 kg
